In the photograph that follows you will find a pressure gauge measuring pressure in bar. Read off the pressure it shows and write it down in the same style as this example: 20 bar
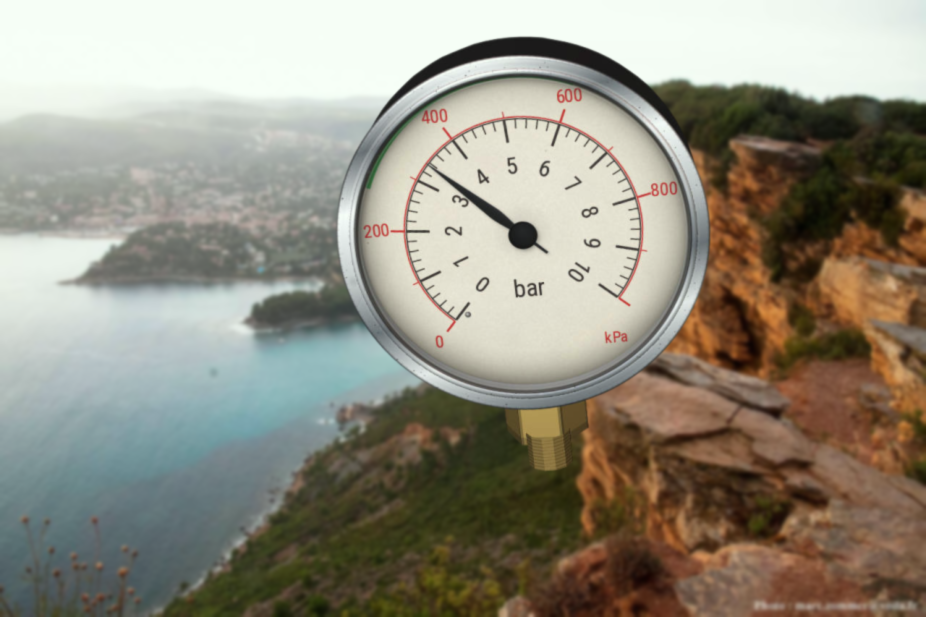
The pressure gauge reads 3.4 bar
